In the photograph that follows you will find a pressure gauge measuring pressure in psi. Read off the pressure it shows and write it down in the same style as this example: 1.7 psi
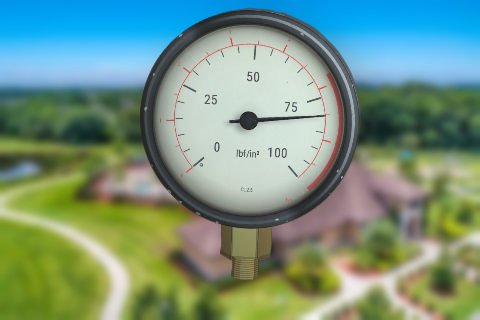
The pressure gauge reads 80 psi
